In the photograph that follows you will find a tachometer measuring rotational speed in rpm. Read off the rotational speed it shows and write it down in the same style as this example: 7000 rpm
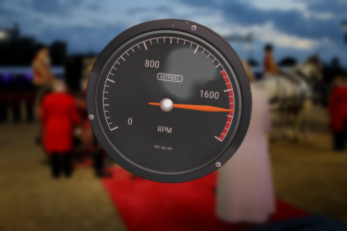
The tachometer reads 1750 rpm
